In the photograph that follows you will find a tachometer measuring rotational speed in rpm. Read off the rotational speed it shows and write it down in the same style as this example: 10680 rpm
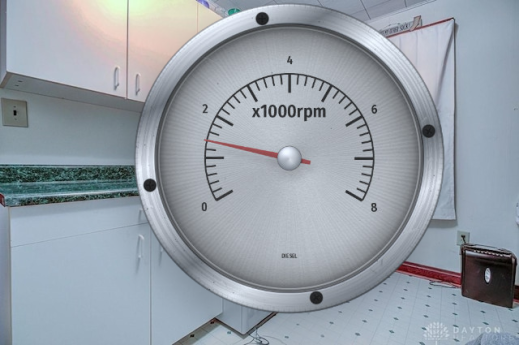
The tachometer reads 1400 rpm
